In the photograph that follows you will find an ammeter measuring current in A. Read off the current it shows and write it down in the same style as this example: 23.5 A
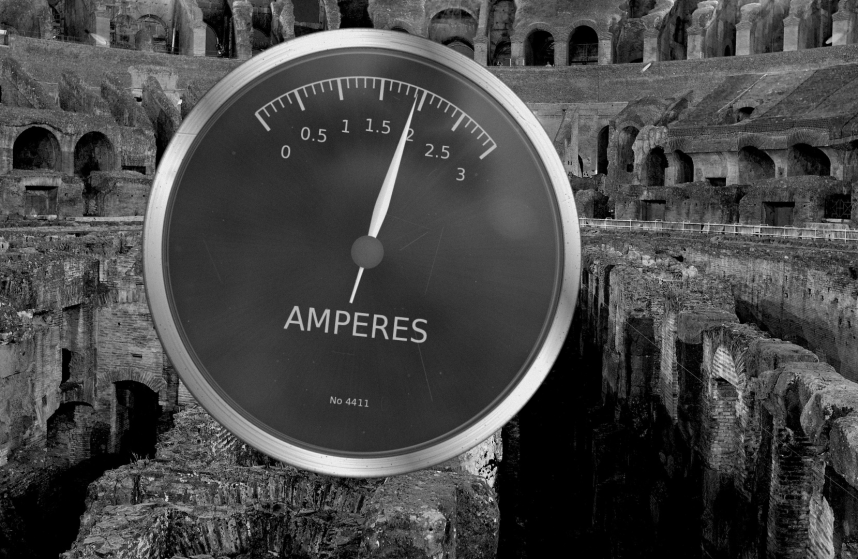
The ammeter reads 1.9 A
